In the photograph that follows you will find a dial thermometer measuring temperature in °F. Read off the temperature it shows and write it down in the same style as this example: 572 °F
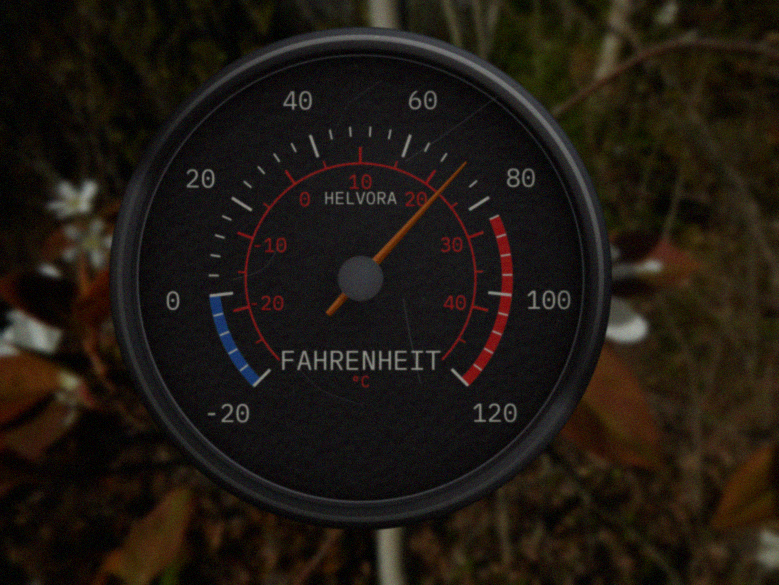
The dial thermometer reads 72 °F
